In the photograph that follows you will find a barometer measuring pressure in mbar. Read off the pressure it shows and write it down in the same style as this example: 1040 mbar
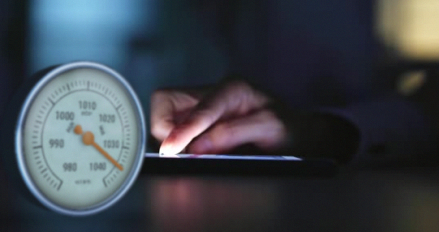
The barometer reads 1035 mbar
